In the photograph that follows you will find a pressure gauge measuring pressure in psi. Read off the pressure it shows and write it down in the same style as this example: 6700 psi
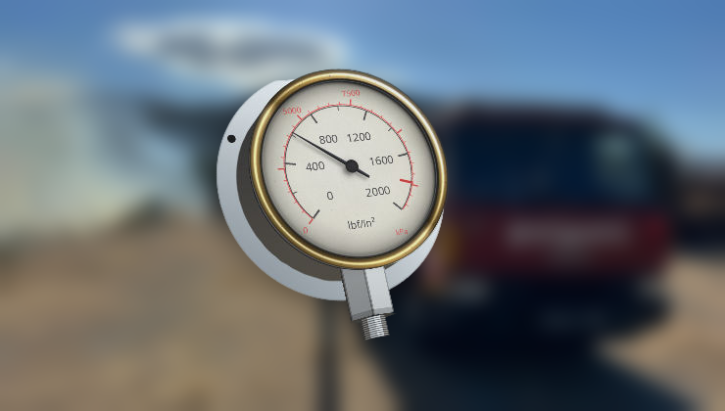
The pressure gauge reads 600 psi
